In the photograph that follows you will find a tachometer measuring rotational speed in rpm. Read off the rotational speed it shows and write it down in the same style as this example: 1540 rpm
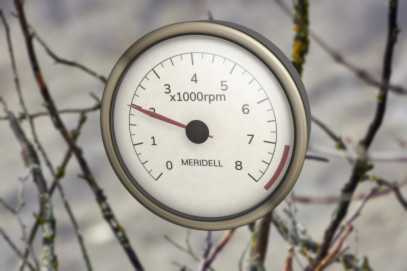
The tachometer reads 2000 rpm
